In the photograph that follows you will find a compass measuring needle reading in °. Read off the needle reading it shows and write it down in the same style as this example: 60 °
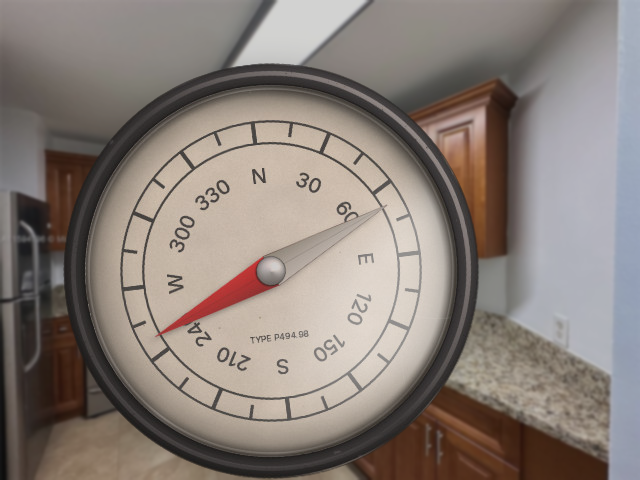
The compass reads 247.5 °
